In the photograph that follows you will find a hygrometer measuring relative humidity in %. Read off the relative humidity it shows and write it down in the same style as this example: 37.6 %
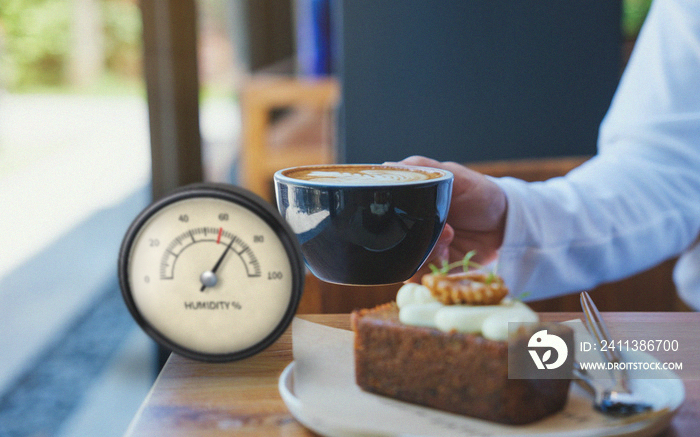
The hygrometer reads 70 %
